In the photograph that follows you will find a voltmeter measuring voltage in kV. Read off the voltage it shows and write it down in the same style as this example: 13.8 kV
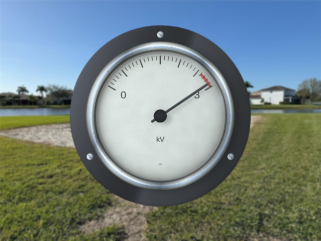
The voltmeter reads 2.9 kV
